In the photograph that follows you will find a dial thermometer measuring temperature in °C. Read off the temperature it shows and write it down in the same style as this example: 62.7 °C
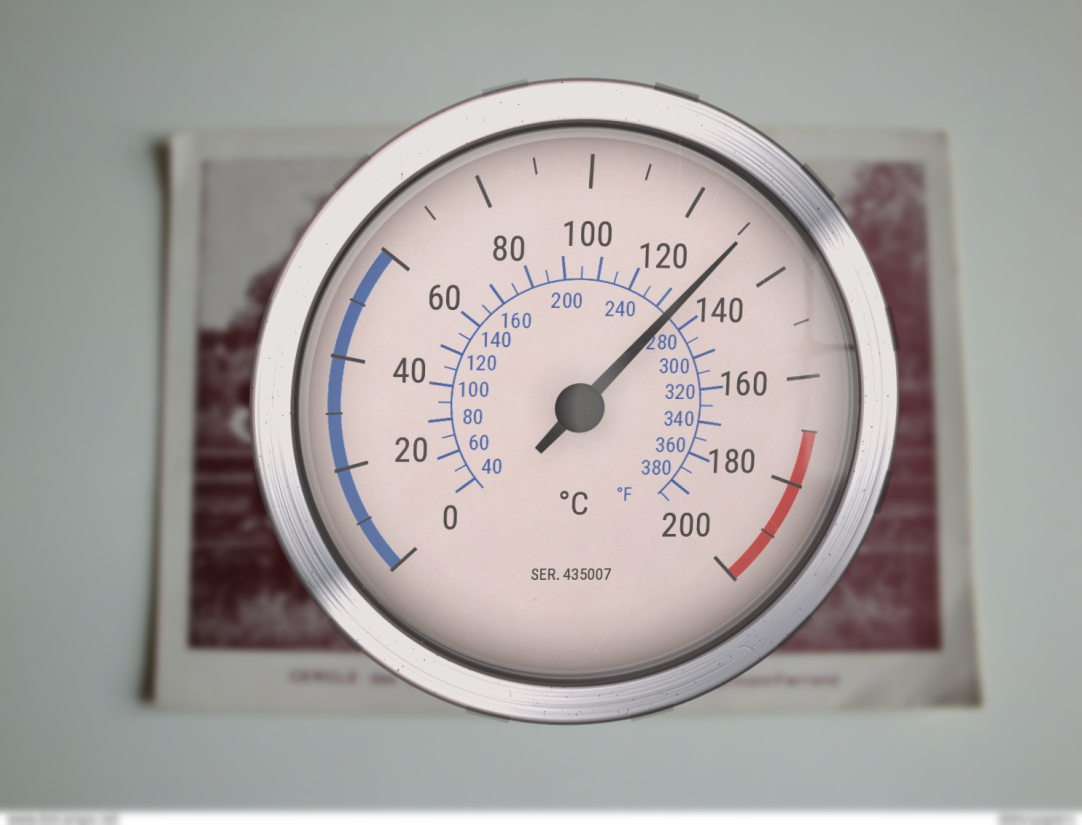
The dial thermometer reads 130 °C
